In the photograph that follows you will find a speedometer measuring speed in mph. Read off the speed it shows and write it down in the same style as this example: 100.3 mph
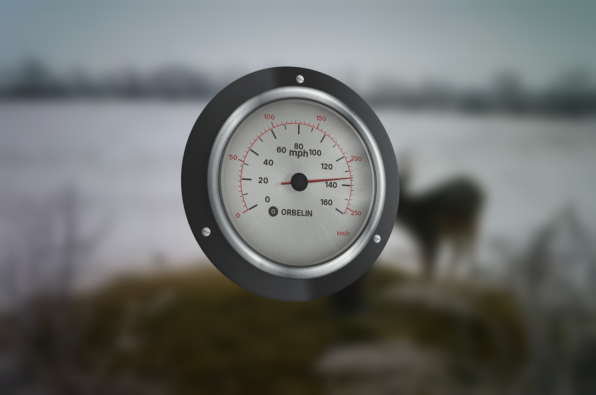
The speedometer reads 135 mph
